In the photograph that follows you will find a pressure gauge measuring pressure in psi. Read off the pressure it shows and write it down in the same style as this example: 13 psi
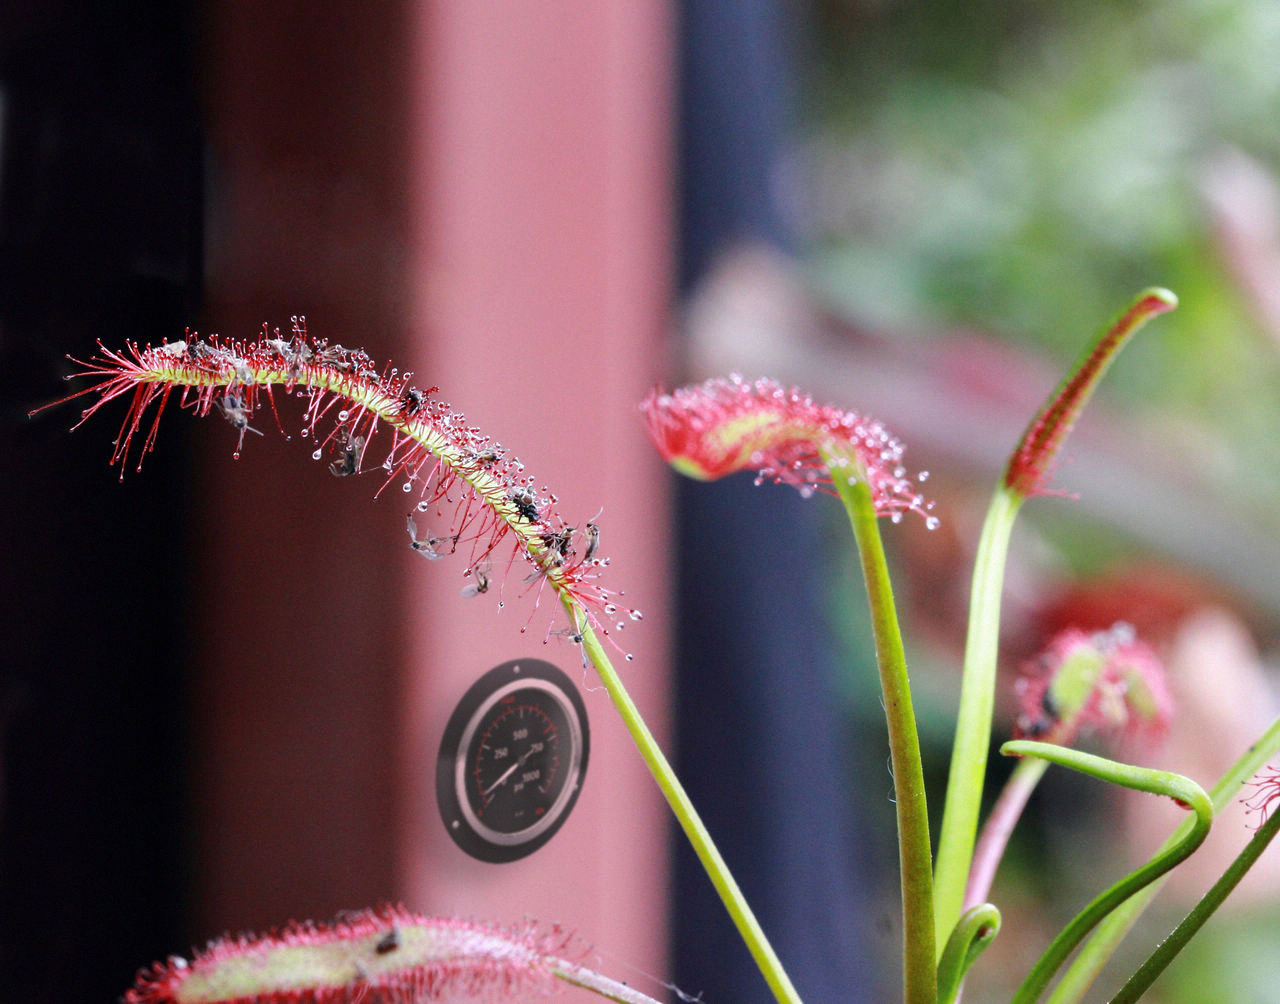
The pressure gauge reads 50 psi
